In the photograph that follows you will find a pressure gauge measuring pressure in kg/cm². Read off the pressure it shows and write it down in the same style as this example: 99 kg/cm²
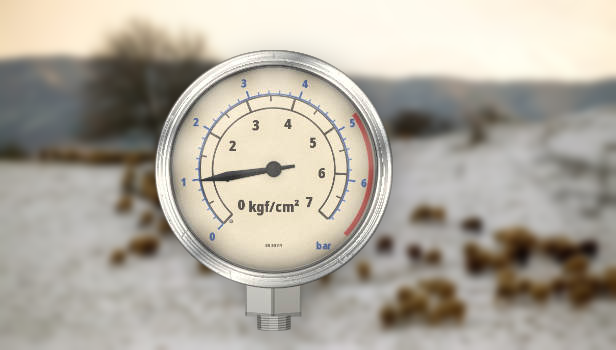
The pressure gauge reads 1 kg/cm²
